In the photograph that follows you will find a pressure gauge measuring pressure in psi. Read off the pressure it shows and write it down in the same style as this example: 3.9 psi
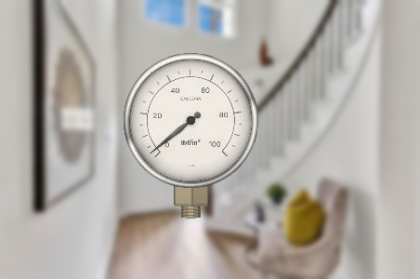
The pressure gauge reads 2.5 psi
